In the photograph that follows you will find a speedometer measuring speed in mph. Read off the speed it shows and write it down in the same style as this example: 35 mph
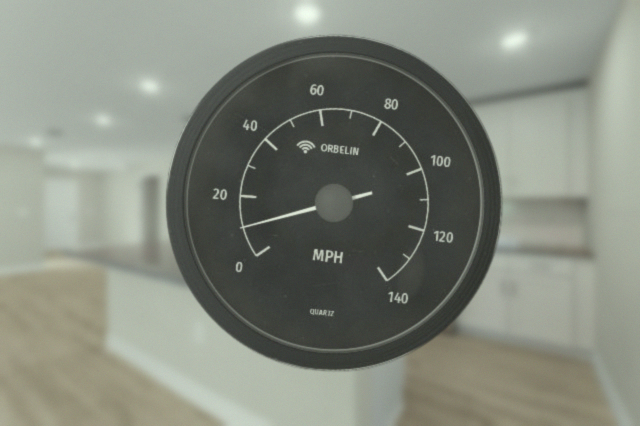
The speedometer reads 10 mph
